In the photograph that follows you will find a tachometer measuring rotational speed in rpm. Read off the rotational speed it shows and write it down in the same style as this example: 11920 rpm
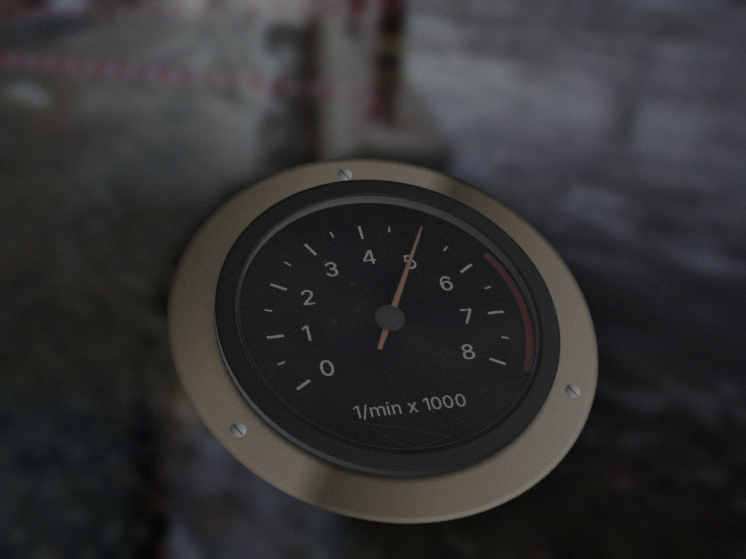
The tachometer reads 5000 rpm
